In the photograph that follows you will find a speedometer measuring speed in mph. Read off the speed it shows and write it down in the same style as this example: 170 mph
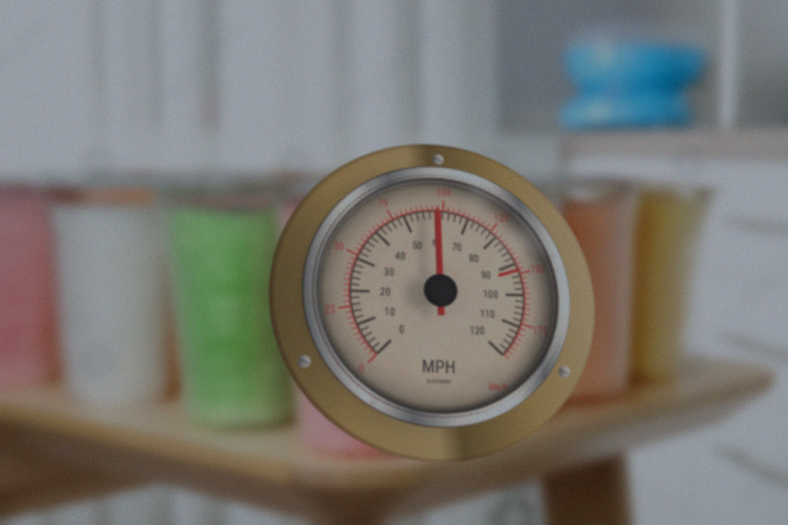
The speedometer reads 60 mph
